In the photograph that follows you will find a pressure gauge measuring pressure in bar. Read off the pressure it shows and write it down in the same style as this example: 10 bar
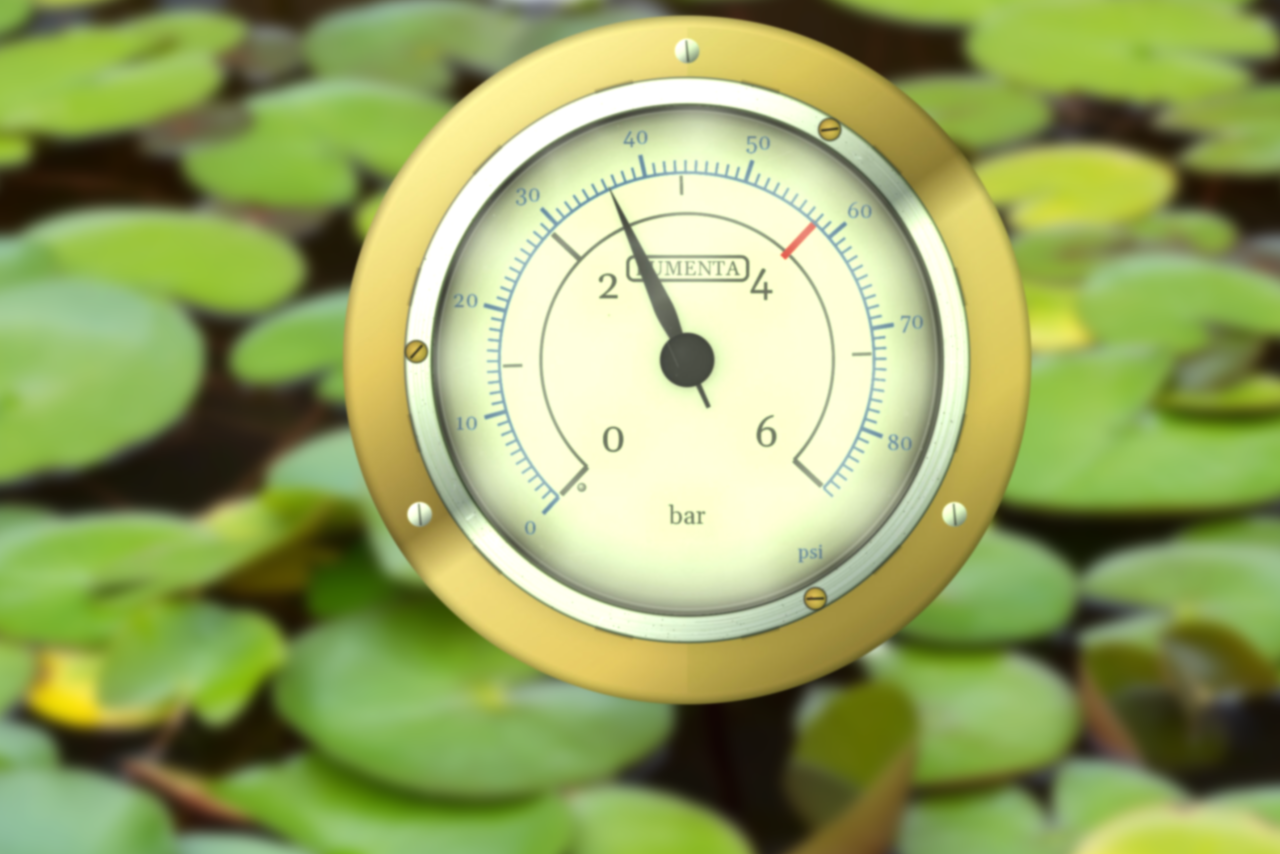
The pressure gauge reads 2.5 bar
